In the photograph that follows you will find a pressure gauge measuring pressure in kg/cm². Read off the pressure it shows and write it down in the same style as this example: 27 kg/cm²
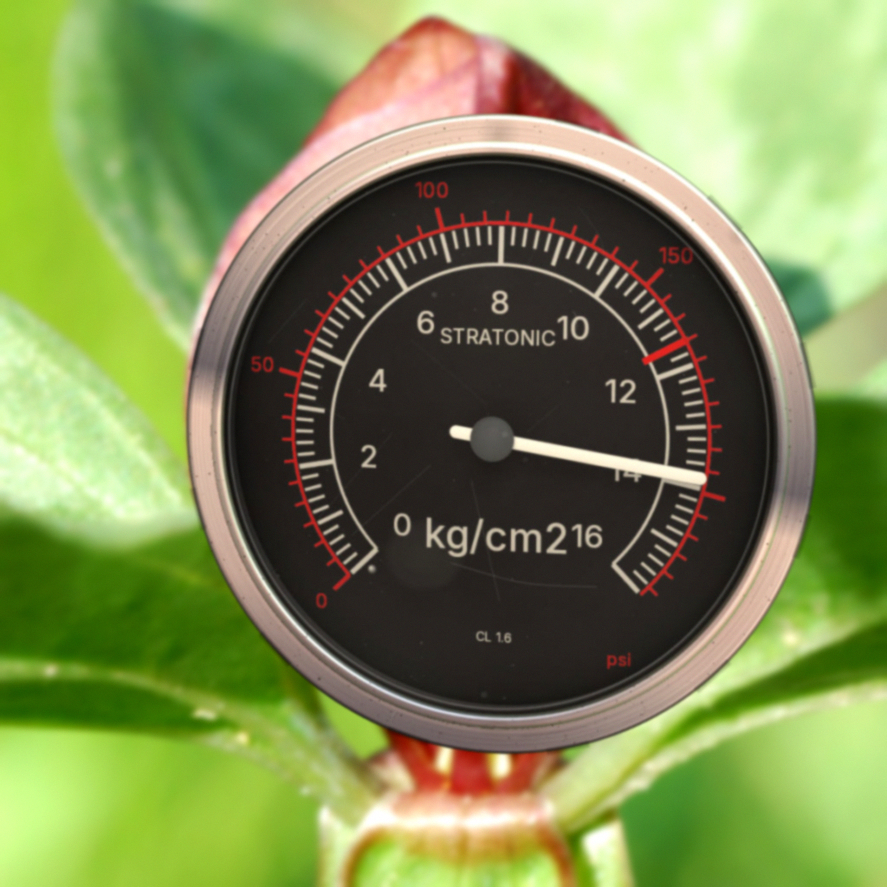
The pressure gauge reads 13.8 kg/cm²
